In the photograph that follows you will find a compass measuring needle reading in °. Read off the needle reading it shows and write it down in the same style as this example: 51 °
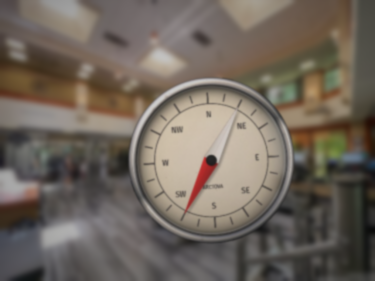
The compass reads 210 °
